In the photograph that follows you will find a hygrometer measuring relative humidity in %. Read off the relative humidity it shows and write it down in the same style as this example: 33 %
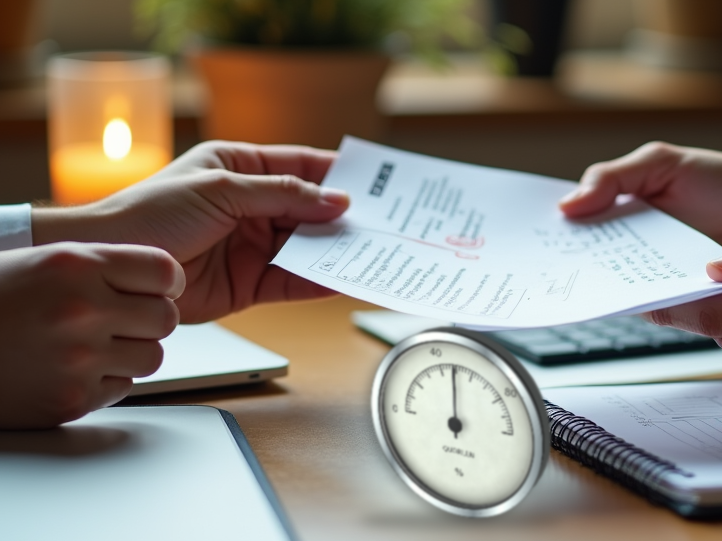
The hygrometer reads 50 %
